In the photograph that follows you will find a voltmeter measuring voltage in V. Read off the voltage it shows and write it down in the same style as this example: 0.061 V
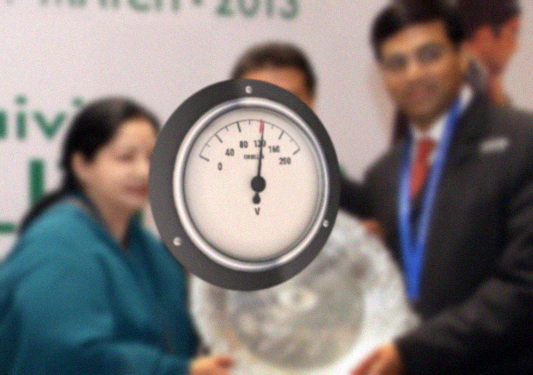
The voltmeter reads 120 V
